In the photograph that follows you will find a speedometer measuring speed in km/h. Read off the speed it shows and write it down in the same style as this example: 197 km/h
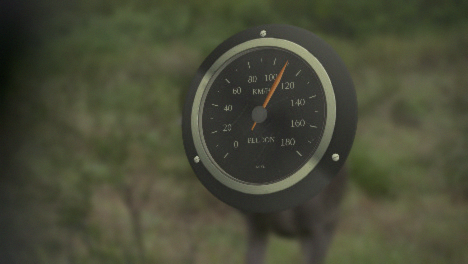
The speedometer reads 110 km/h
